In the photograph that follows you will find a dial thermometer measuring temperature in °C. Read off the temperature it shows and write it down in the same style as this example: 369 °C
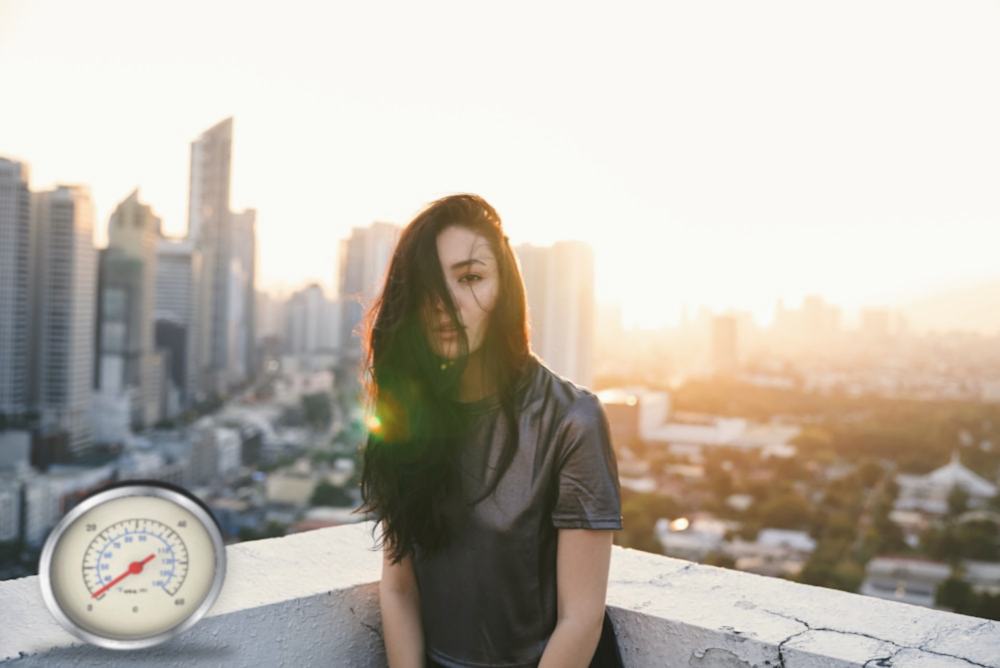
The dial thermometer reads 2 °C
